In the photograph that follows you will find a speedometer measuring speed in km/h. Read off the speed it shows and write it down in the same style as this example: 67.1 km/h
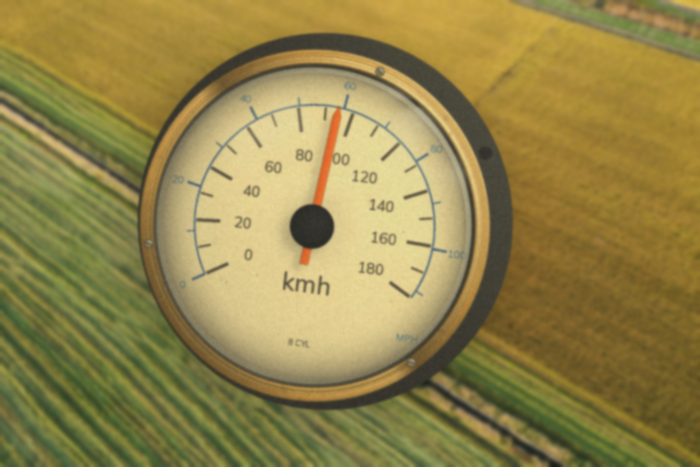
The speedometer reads 95 km/h
